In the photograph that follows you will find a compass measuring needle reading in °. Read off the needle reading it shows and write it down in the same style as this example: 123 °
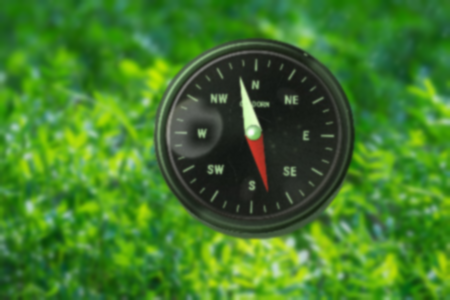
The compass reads 165 °
